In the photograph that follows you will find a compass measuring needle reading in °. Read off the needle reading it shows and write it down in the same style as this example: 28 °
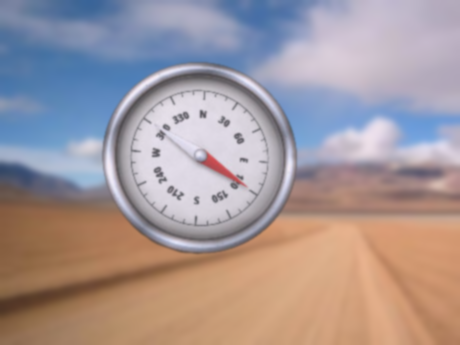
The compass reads 120 °
